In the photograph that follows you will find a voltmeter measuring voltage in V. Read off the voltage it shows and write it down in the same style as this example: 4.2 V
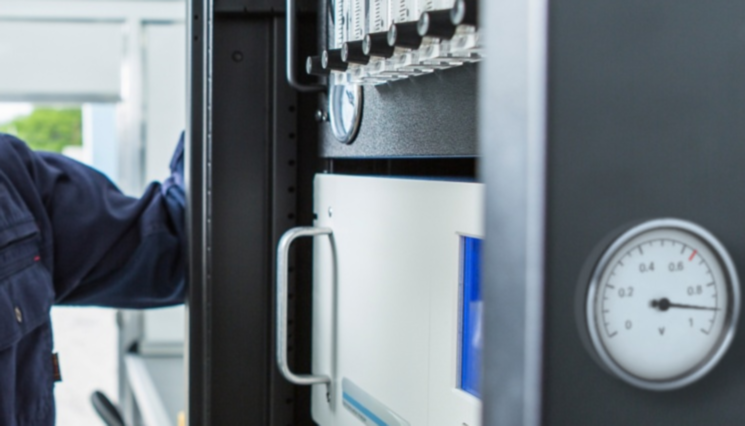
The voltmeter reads 0.9 V
